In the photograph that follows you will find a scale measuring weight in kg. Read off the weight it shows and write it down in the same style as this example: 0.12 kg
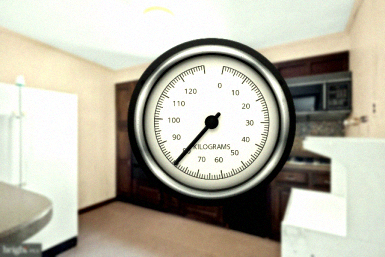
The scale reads 80 kg
